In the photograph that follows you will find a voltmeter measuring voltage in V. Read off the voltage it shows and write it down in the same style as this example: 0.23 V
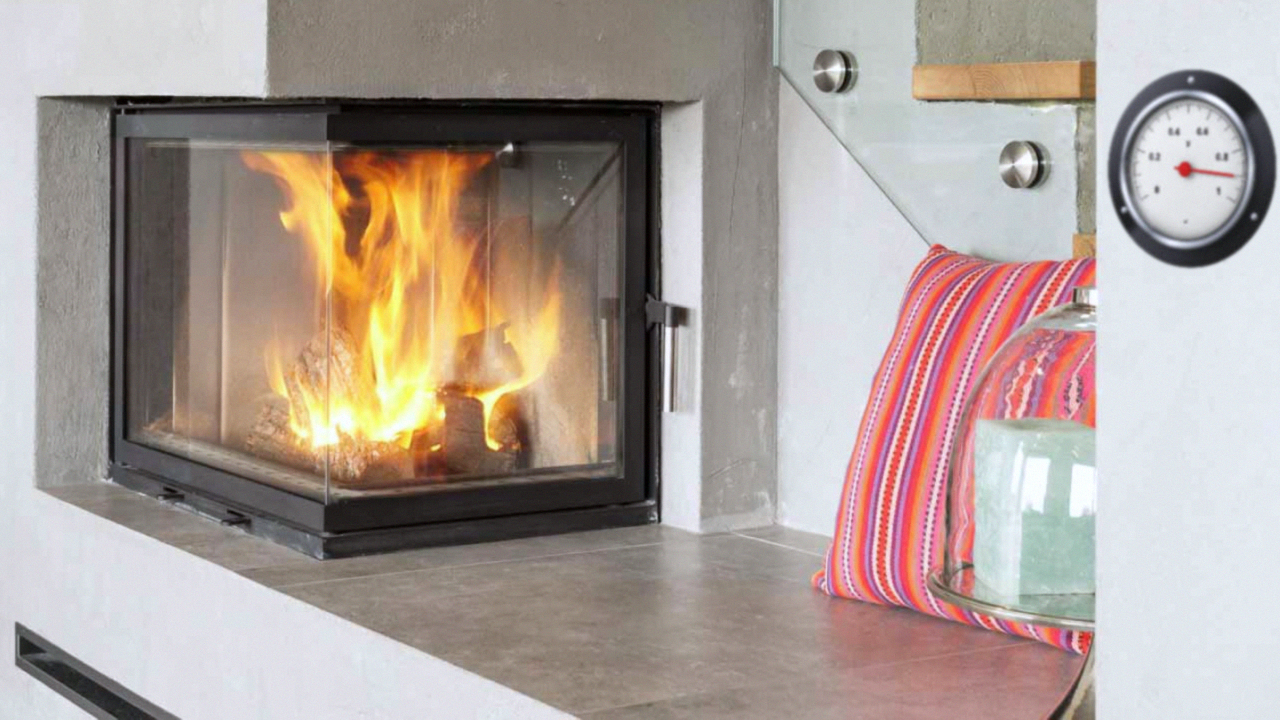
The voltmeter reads 0.9 V
